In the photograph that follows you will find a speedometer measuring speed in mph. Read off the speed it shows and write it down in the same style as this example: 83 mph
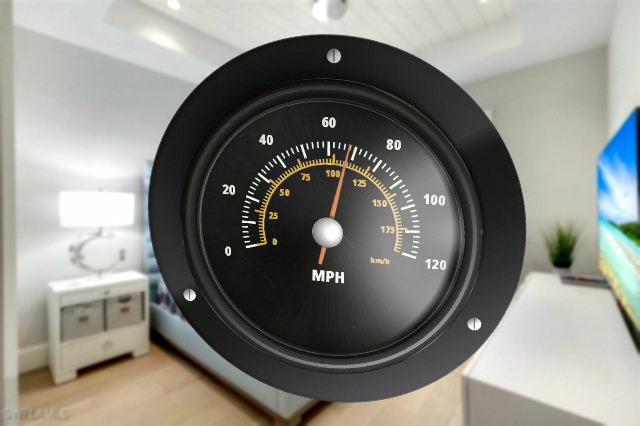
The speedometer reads 68 mph
